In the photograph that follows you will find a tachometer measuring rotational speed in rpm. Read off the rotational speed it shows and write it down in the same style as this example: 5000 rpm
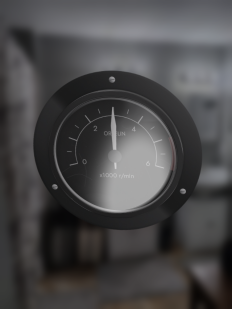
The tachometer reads 3000 rpm
